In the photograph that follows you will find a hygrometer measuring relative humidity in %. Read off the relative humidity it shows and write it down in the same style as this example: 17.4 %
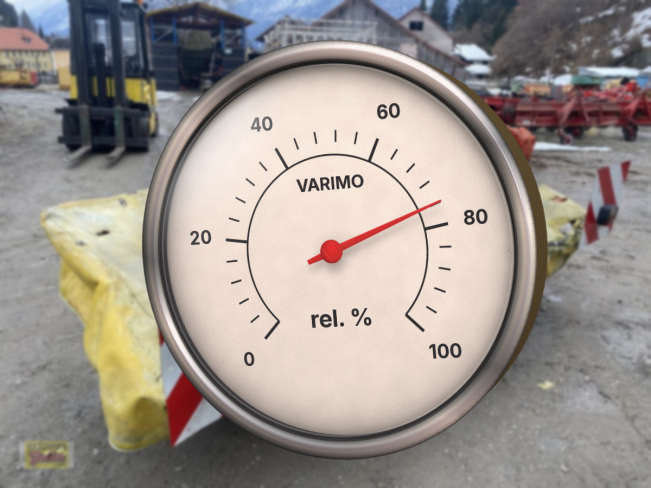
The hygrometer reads 76 %
